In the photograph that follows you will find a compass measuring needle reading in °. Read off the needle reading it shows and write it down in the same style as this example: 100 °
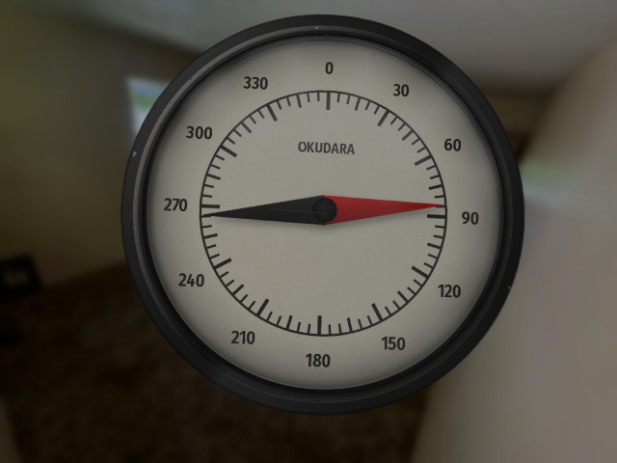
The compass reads 85 °
